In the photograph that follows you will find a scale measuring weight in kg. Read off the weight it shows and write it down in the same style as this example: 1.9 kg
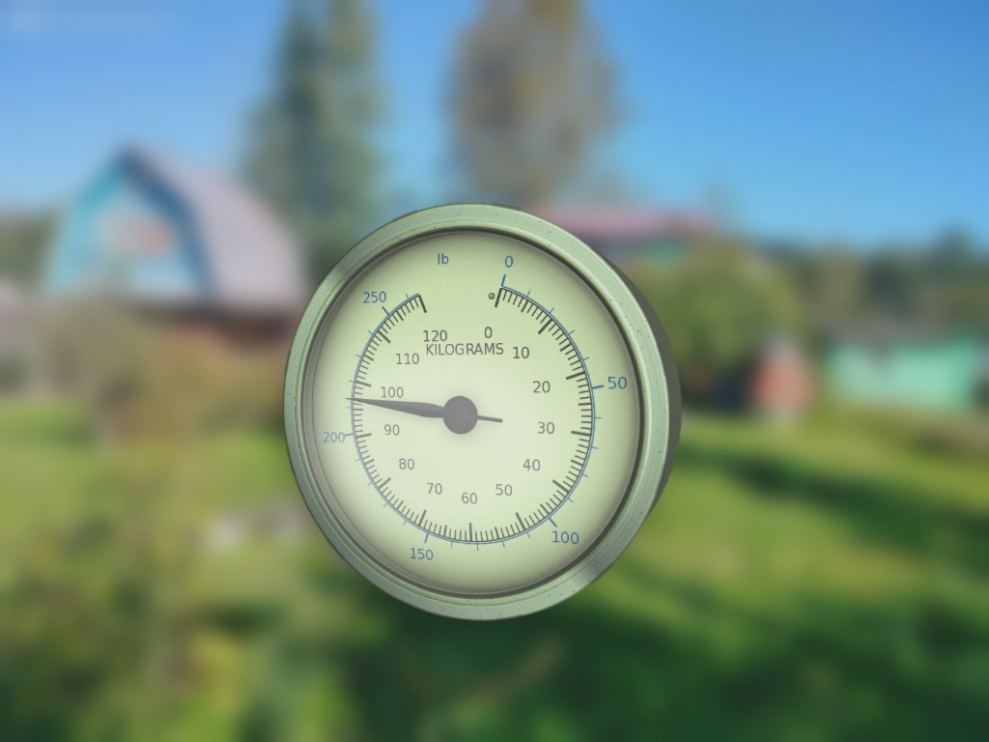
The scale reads 97 kg
